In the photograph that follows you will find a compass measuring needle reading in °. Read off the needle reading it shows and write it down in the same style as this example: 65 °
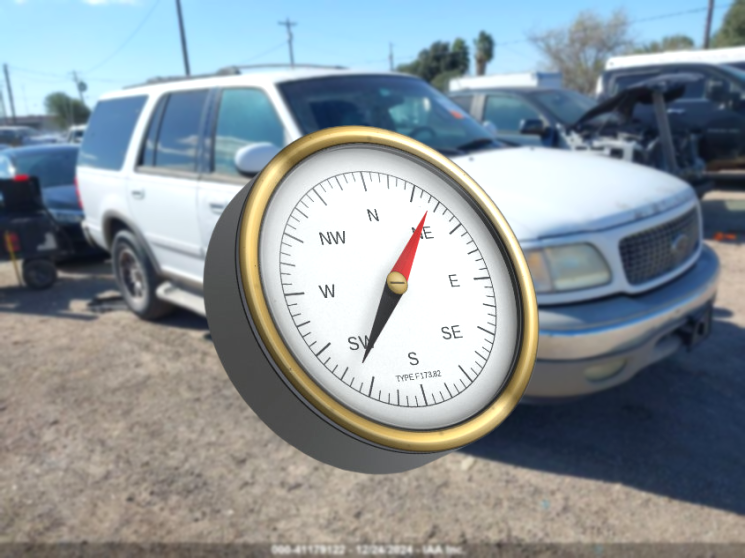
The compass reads 40 °
